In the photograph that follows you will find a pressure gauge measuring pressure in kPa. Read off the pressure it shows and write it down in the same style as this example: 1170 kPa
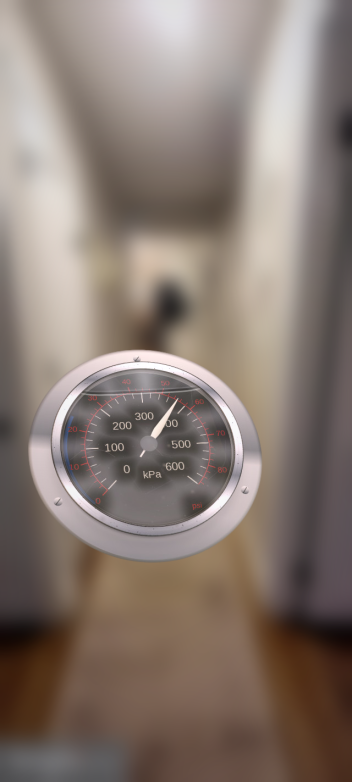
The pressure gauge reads 380 kPa
